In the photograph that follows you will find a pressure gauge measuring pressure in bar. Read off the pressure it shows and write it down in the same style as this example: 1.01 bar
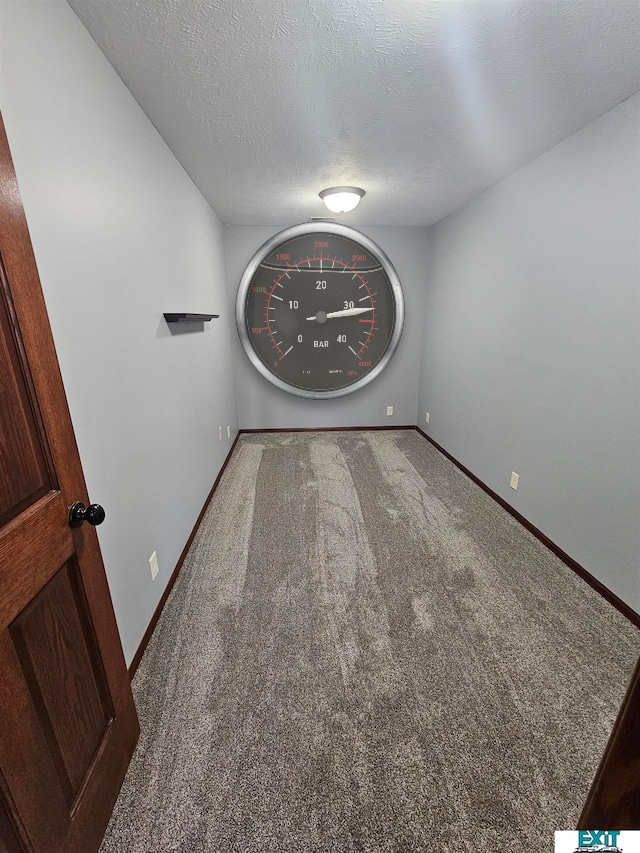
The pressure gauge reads 32 bar
